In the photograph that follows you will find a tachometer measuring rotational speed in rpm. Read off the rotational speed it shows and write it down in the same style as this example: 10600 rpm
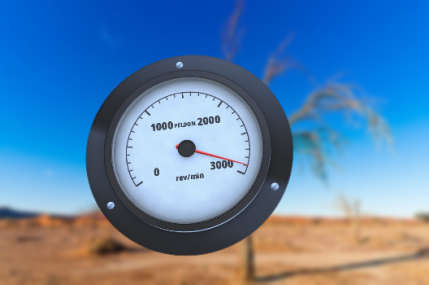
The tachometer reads 2900 rpm
